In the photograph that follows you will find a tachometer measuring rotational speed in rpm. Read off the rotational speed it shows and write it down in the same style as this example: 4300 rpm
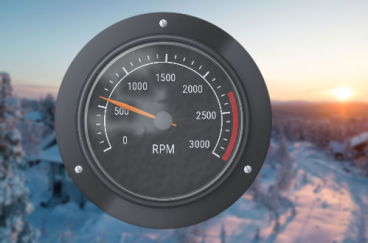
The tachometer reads 600 rpm
